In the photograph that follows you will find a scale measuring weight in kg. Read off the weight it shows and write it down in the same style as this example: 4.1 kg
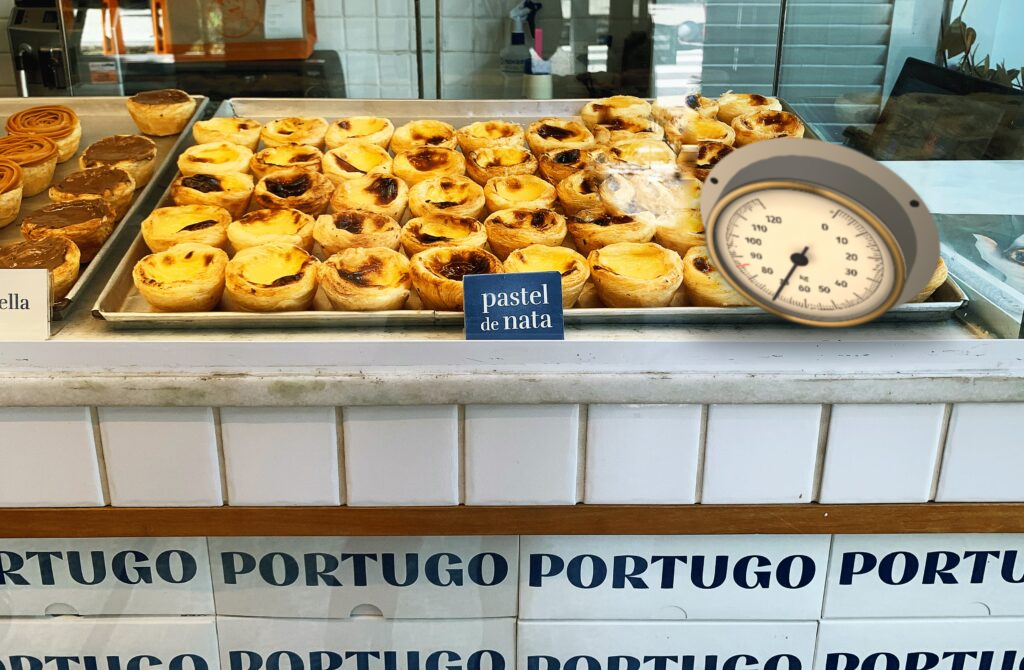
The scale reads 70 kg
